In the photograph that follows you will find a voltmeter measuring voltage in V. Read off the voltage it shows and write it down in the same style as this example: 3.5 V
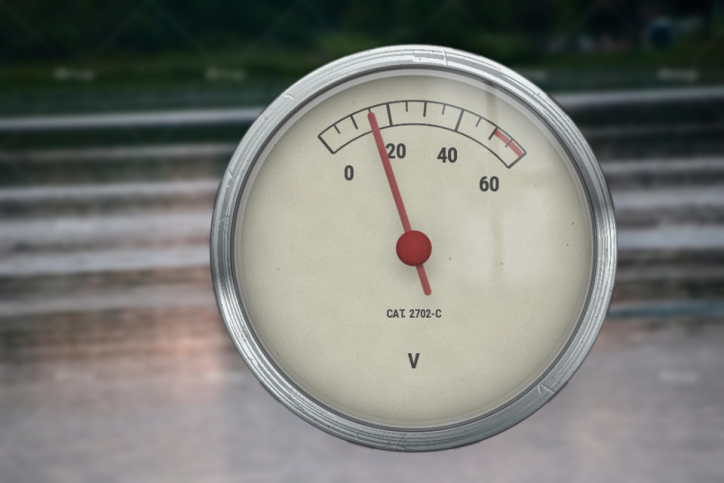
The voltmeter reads 15 V
